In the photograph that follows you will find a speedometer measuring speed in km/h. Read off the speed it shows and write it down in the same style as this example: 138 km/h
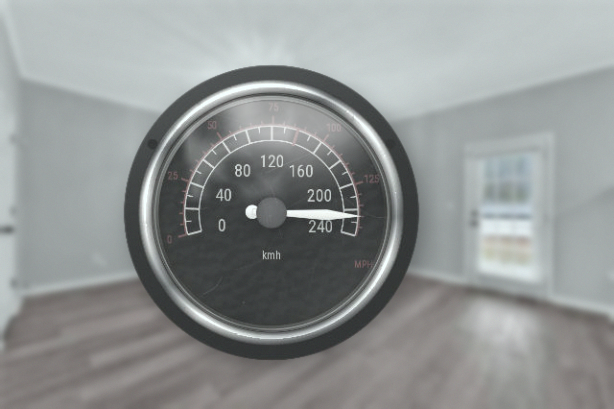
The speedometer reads 225 km/h
